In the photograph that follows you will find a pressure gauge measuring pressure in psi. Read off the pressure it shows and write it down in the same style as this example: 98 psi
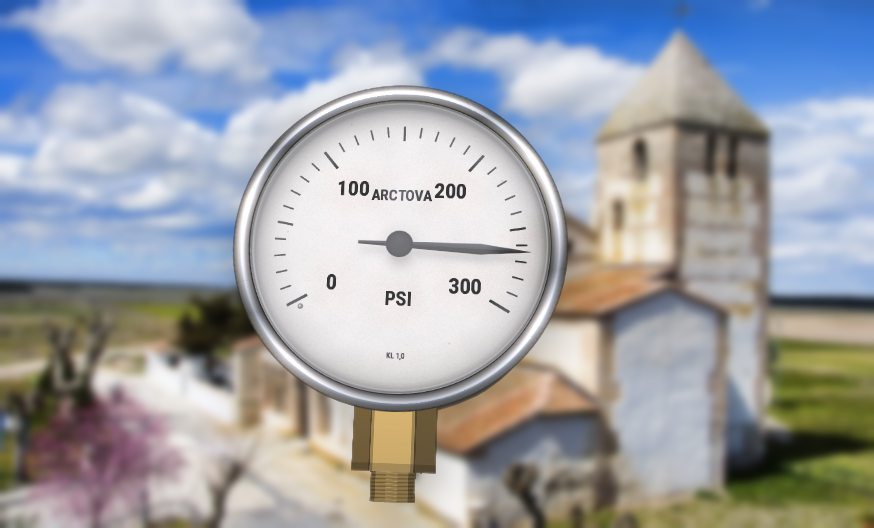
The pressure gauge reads 265 psi
